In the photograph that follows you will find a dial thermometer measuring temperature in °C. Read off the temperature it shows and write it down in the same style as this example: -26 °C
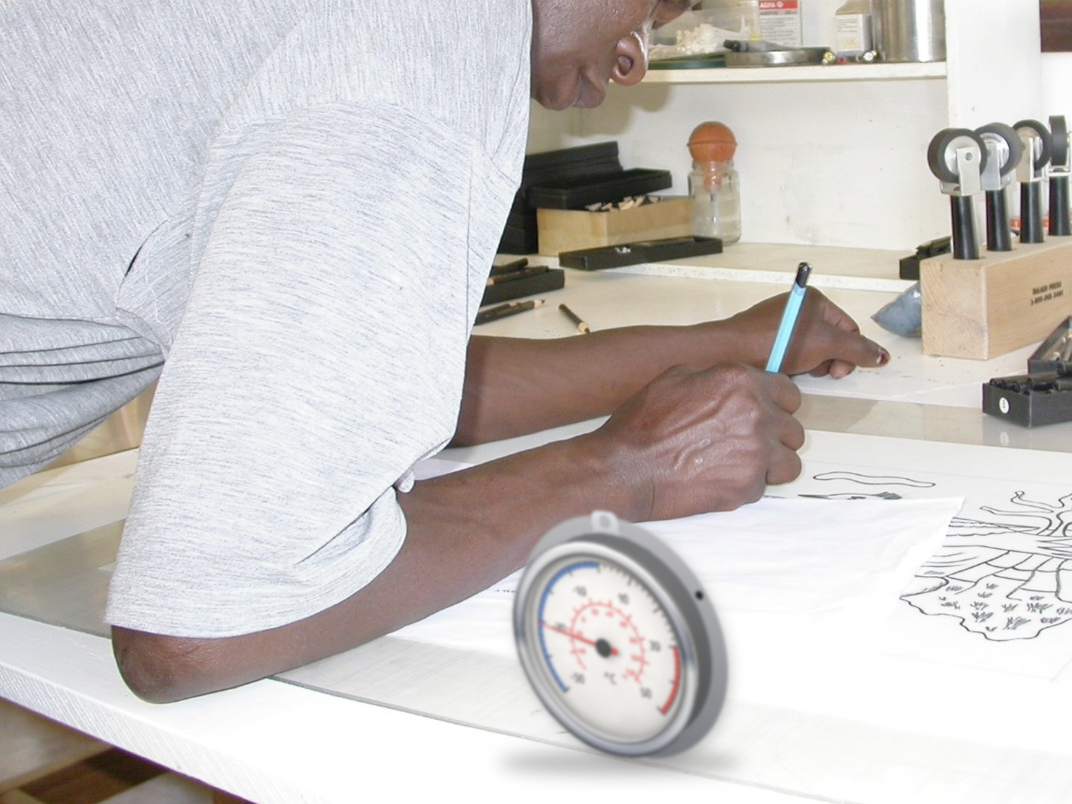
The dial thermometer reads -30 °C
